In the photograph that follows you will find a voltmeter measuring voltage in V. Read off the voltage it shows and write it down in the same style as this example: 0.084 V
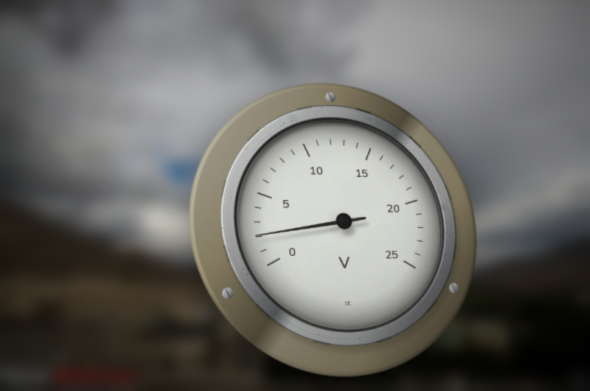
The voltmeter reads 2 V
